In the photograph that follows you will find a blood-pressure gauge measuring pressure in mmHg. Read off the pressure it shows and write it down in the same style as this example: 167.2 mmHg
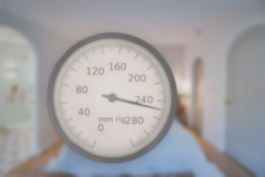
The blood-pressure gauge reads 250 mmHg
